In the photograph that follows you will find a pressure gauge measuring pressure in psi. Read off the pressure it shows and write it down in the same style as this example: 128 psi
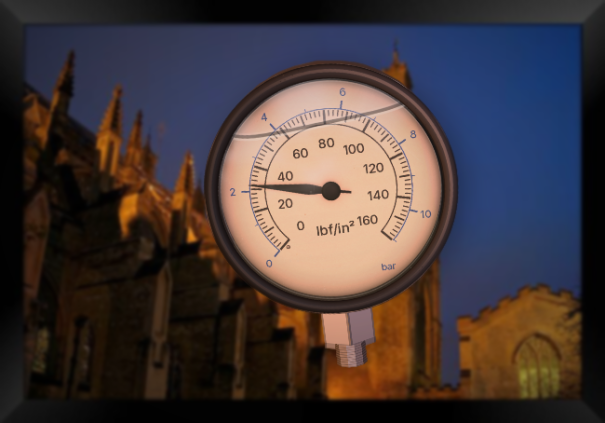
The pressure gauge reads 32 psi
